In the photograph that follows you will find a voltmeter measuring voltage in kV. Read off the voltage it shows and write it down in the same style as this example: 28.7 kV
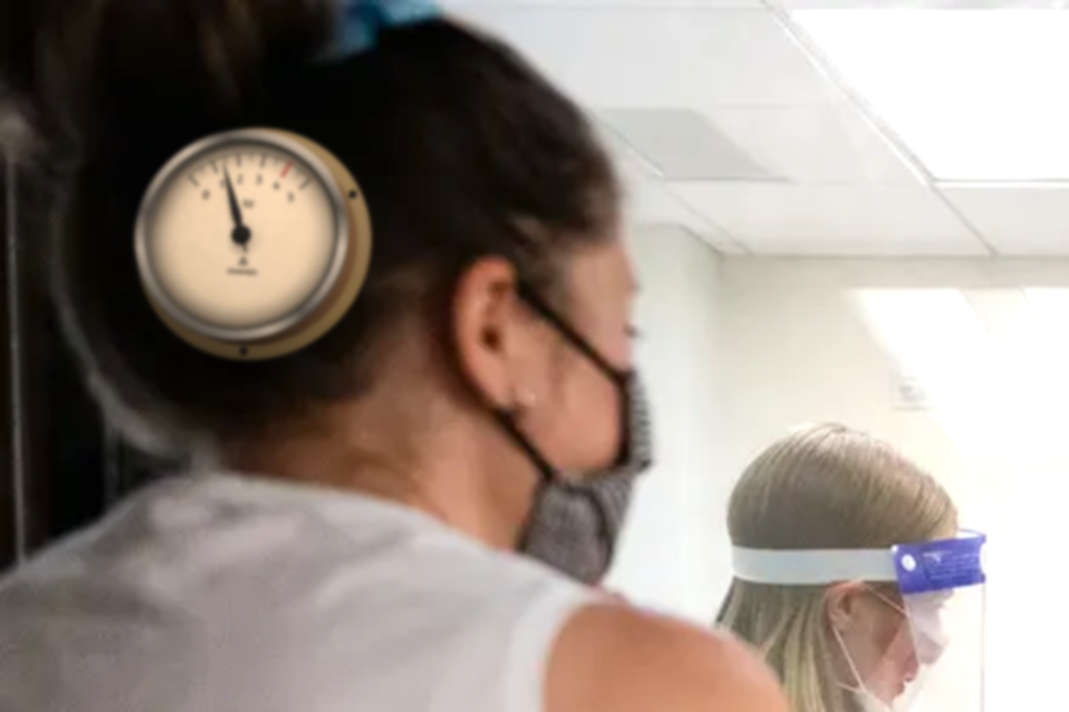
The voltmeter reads 1.5 kV
